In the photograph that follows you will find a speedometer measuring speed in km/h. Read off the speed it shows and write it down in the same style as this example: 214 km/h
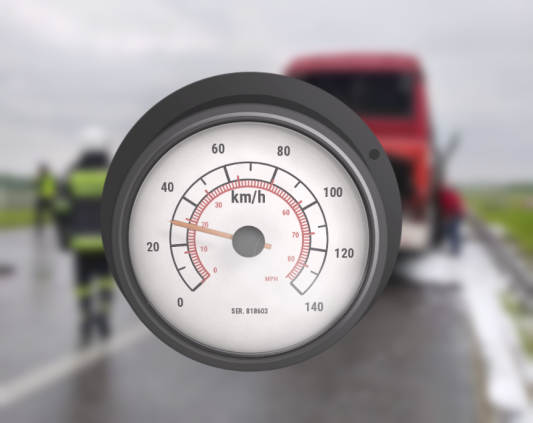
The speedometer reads 30 km/h
